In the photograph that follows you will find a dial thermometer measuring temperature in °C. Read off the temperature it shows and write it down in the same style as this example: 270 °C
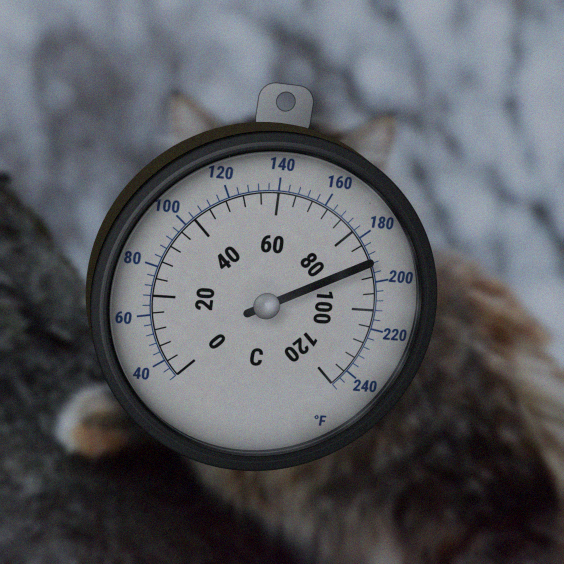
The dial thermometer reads 88 °C
